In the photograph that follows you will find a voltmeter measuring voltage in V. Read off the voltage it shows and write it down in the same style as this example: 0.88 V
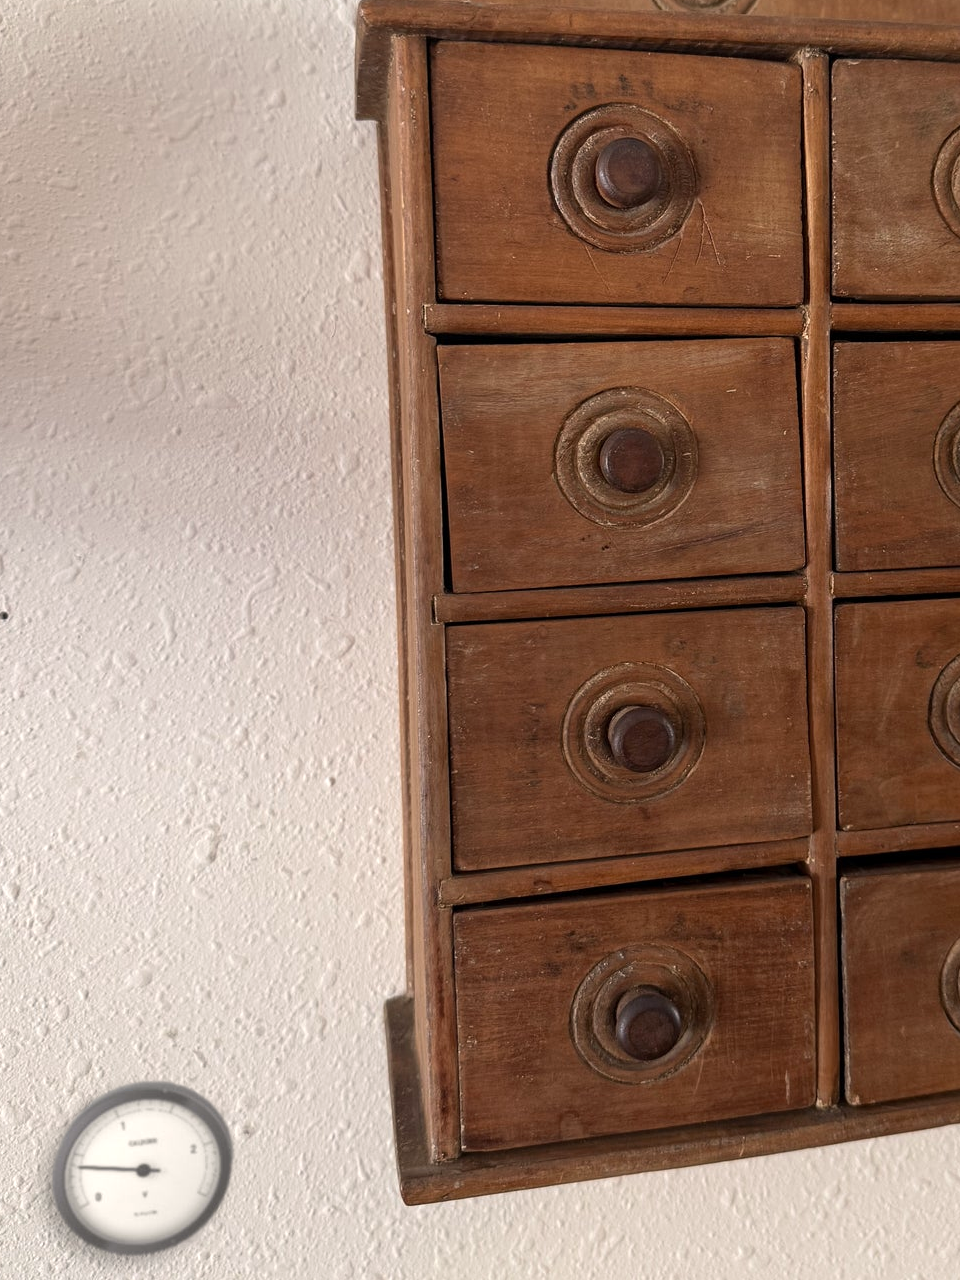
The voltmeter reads 0.4 V
